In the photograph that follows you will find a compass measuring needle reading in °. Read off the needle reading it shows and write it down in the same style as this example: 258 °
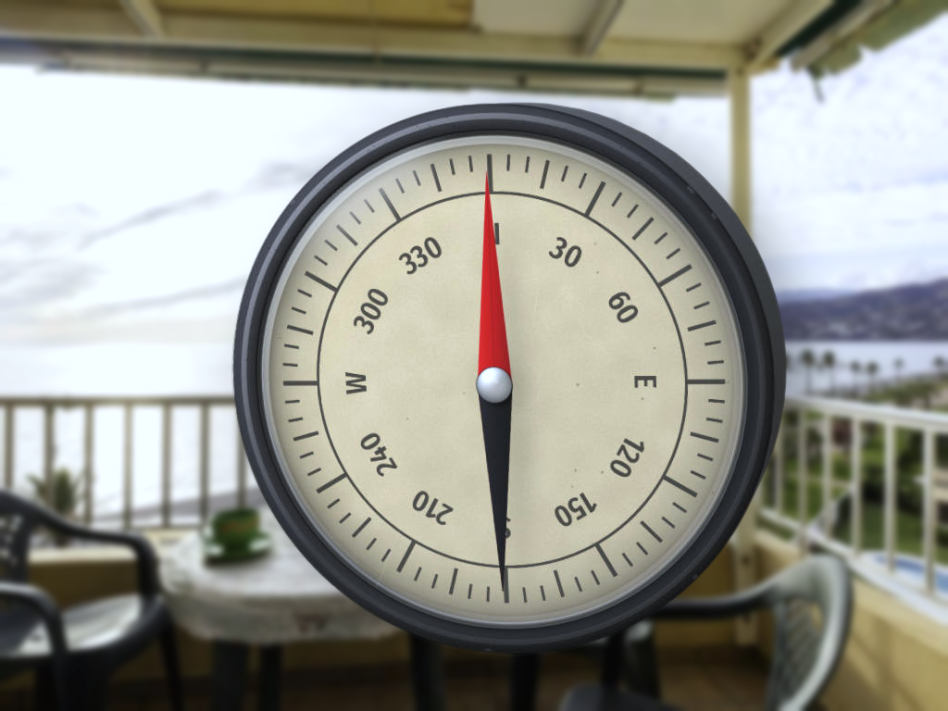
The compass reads 0 °
